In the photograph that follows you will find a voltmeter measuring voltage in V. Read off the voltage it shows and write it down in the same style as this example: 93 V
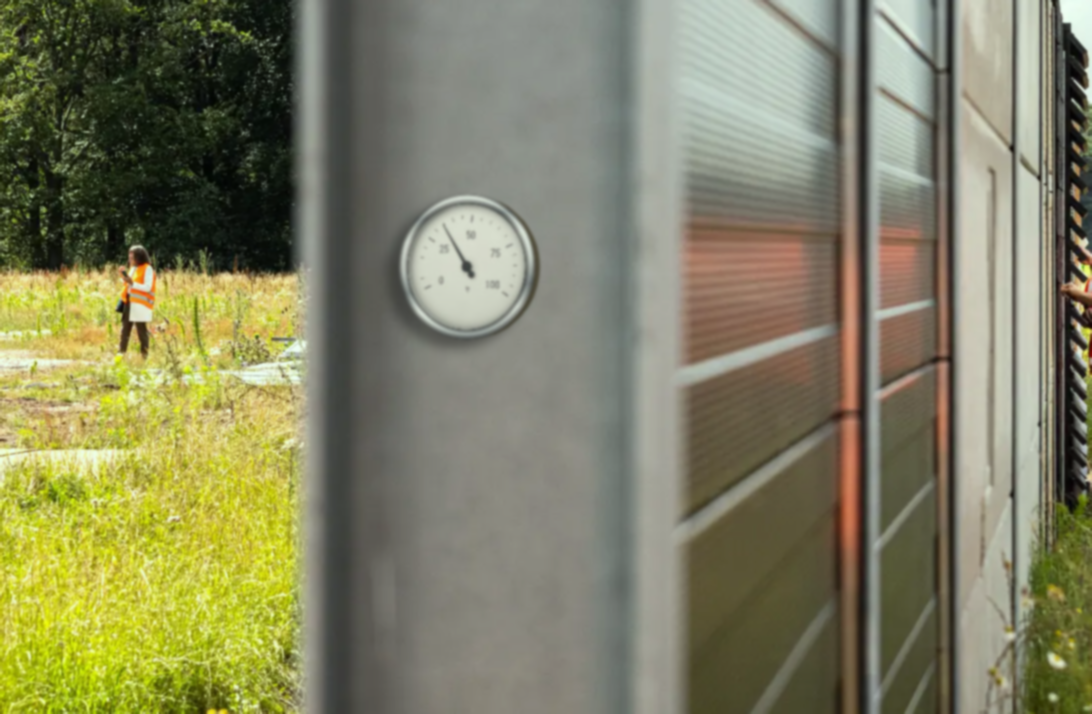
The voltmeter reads 35 V
